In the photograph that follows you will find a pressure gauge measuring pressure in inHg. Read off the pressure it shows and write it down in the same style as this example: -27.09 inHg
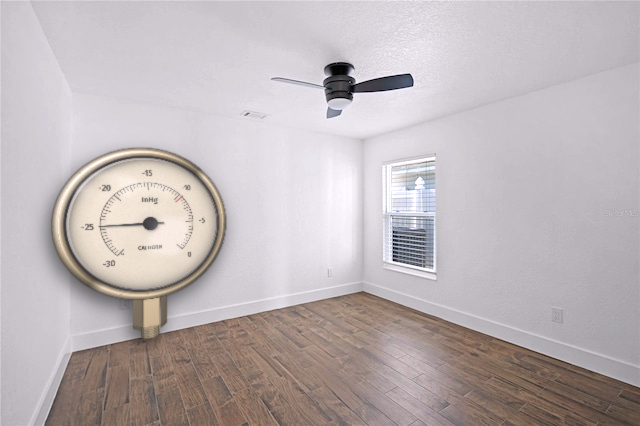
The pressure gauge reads -25 inHg
